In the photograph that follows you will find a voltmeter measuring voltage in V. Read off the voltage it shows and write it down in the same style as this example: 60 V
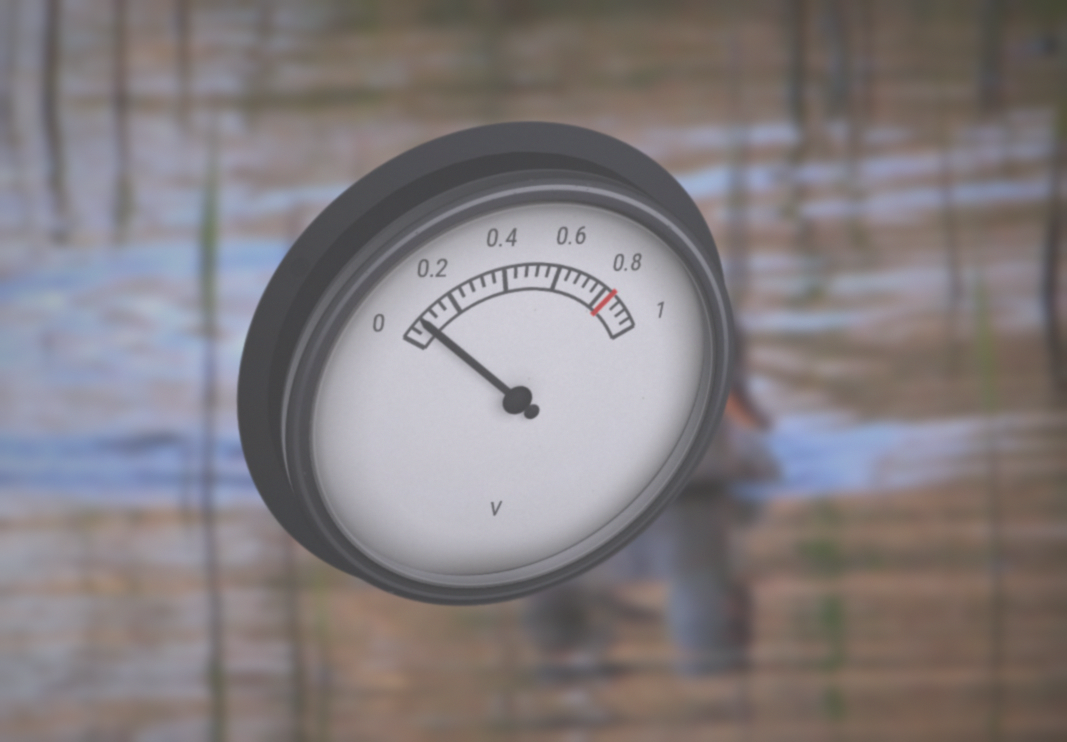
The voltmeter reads 0.08 V
